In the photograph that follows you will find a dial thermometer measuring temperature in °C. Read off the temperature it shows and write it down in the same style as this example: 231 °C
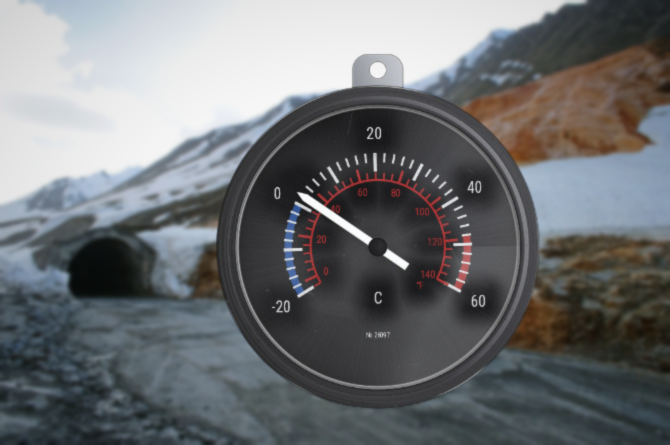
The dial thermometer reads 2 °C
